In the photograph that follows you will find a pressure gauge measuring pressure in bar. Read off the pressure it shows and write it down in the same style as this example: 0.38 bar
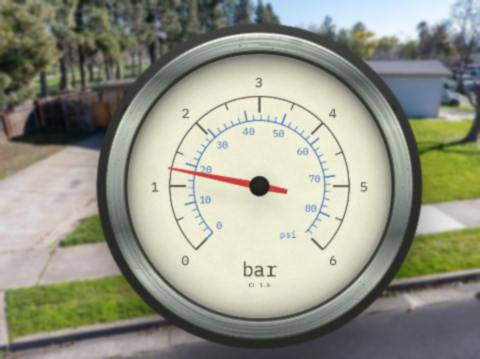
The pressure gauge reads 1.25 bar
